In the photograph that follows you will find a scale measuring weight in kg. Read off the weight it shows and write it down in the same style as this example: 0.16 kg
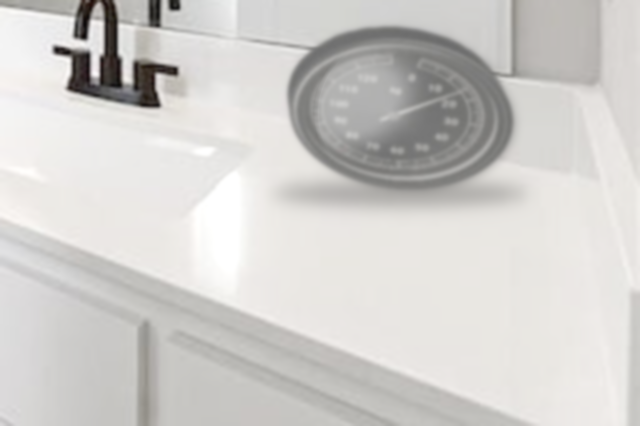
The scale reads 15 kg
